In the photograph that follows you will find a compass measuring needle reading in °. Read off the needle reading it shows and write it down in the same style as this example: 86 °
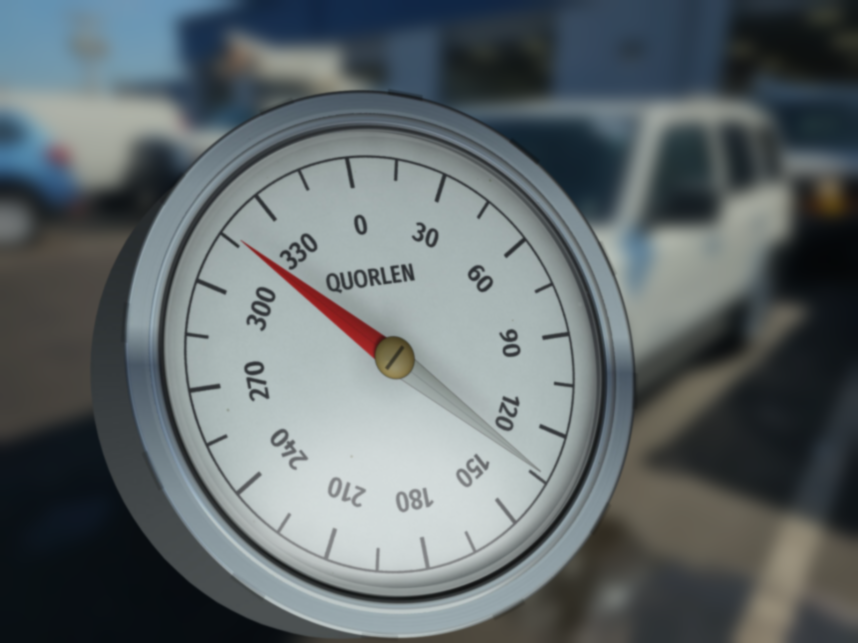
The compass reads 315 °
